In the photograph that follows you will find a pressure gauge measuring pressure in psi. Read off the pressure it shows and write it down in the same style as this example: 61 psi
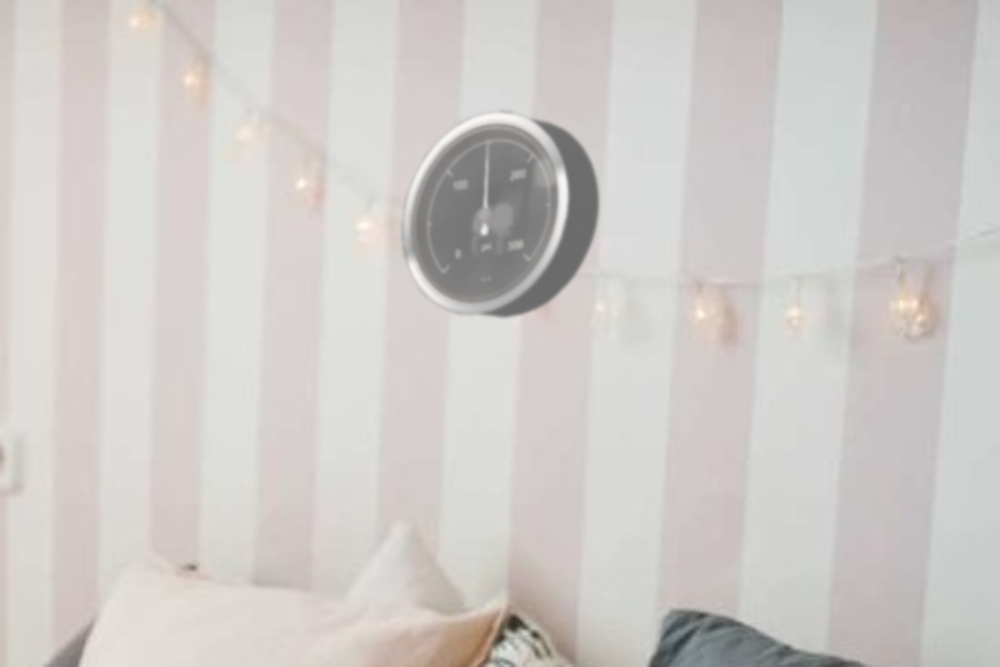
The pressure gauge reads 150 psi
